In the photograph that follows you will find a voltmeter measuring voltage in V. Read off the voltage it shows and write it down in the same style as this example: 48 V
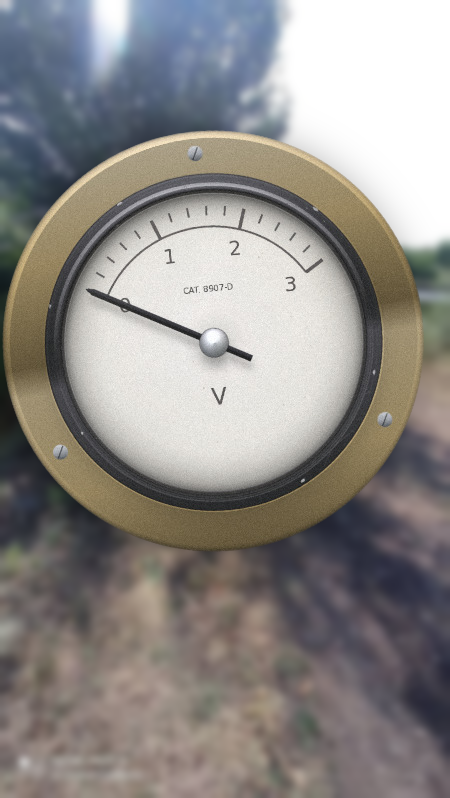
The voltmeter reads 0 V
